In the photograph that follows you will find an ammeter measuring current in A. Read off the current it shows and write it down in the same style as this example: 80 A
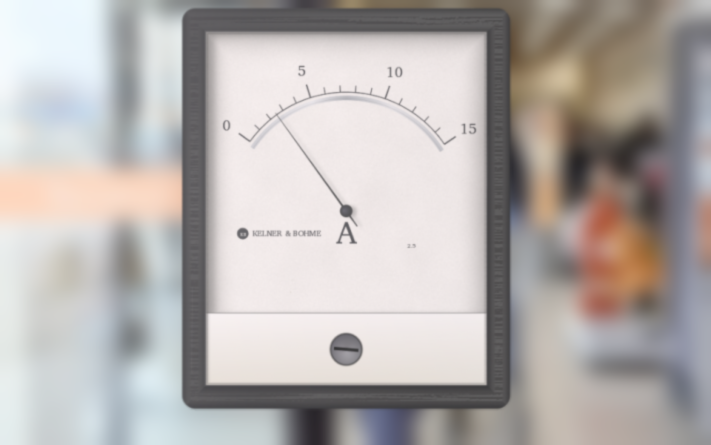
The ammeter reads 2.5 A
